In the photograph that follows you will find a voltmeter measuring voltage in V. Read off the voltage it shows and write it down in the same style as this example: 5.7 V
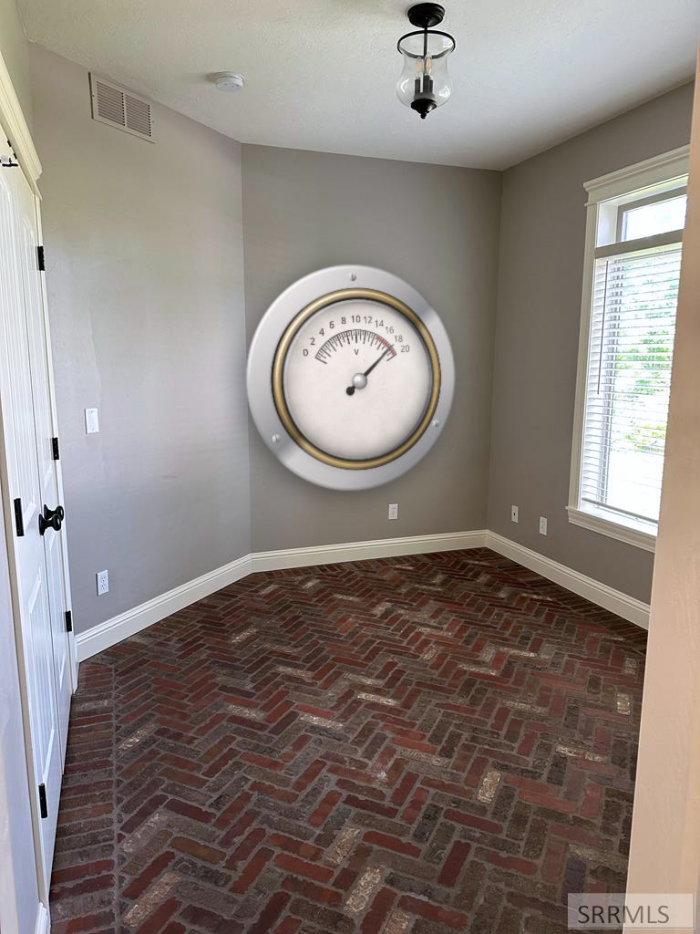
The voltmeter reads 18 V
